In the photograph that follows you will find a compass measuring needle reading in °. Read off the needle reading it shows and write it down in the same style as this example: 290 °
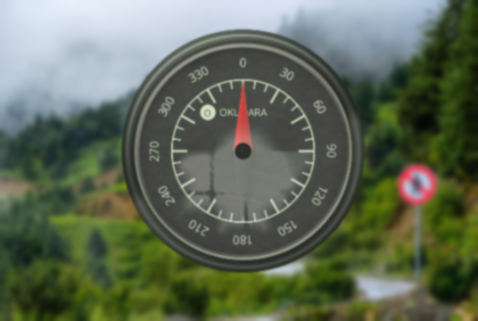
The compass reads 0 °
